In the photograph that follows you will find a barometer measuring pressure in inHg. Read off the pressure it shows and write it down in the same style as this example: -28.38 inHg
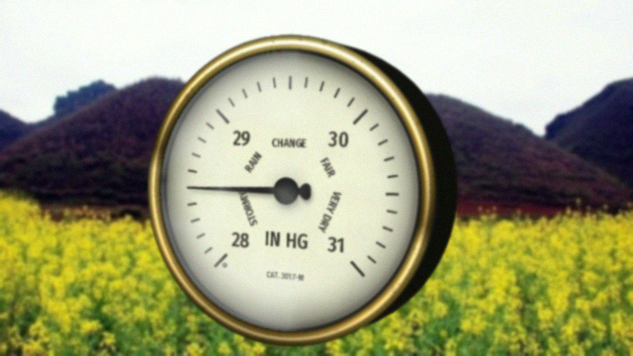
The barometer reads 28.5 inHg
